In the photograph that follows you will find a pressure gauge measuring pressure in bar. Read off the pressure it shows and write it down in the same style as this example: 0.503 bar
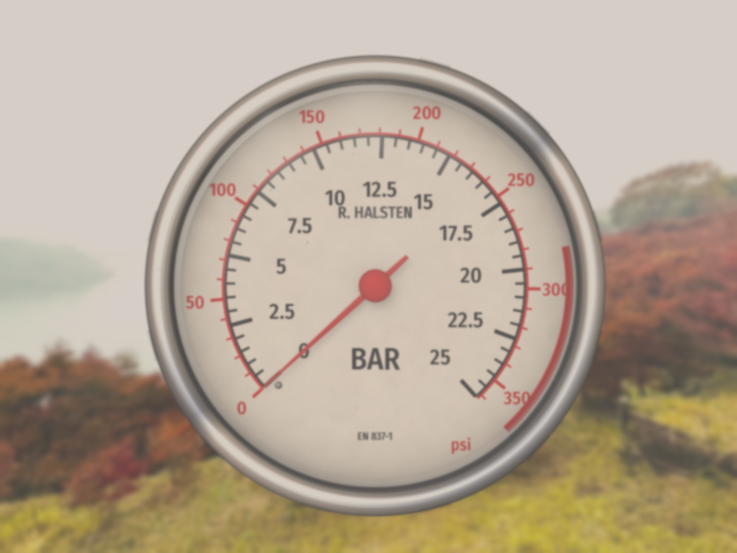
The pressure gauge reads 0 bar
